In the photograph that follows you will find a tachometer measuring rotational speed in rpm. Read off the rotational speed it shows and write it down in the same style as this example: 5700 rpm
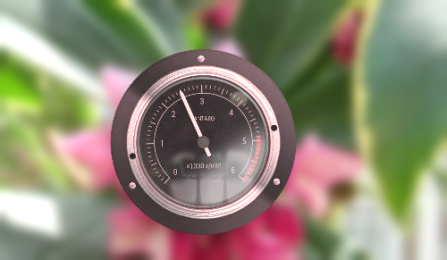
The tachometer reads 2500 rpm
